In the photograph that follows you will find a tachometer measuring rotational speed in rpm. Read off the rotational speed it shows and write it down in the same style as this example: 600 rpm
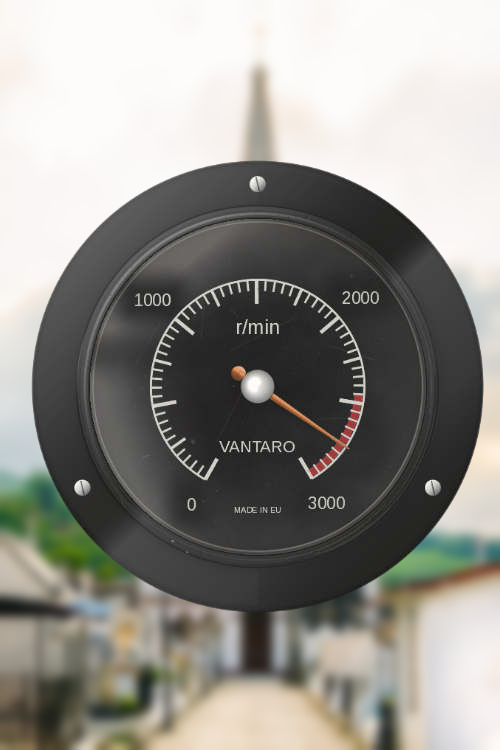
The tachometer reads 2750 rpm
